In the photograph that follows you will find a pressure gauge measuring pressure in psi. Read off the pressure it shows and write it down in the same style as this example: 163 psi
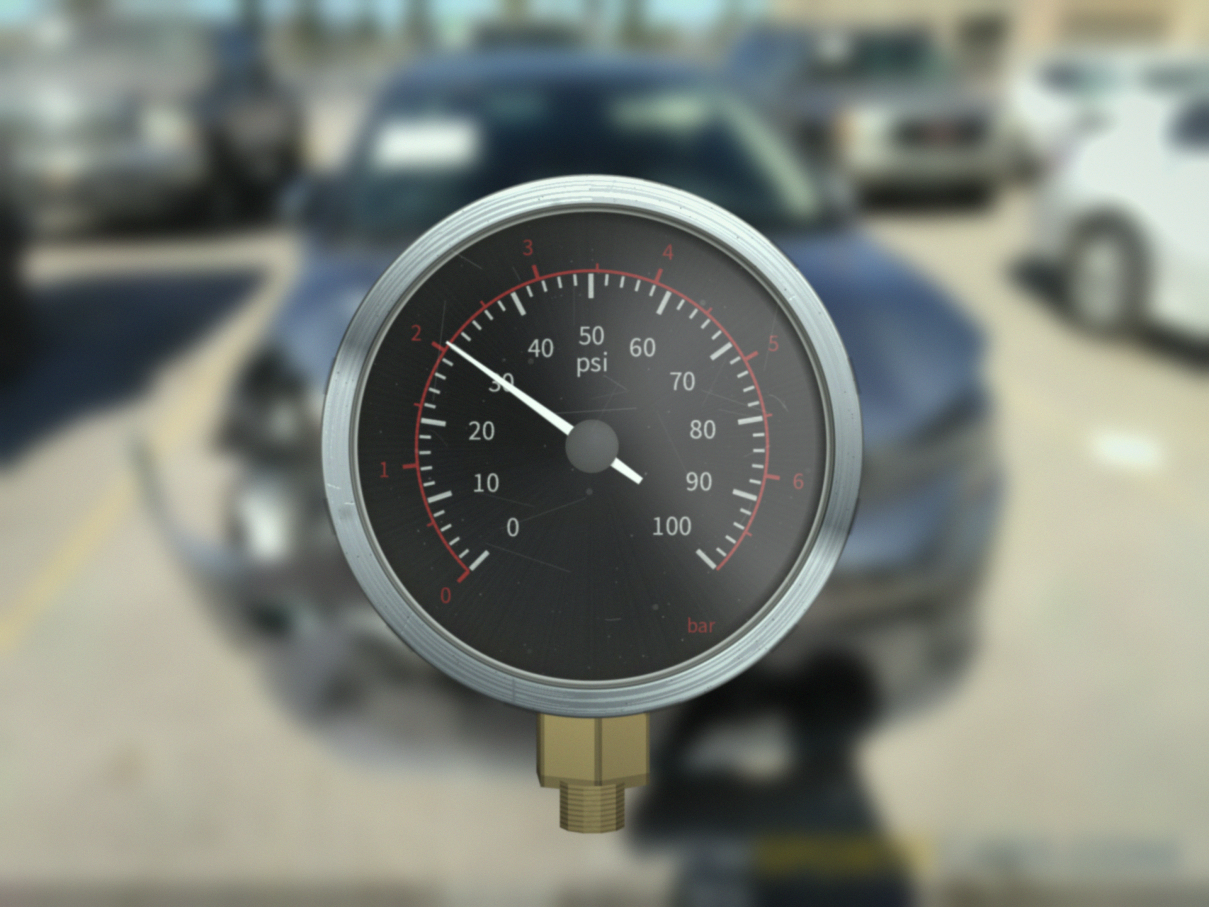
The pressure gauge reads 30 psi
